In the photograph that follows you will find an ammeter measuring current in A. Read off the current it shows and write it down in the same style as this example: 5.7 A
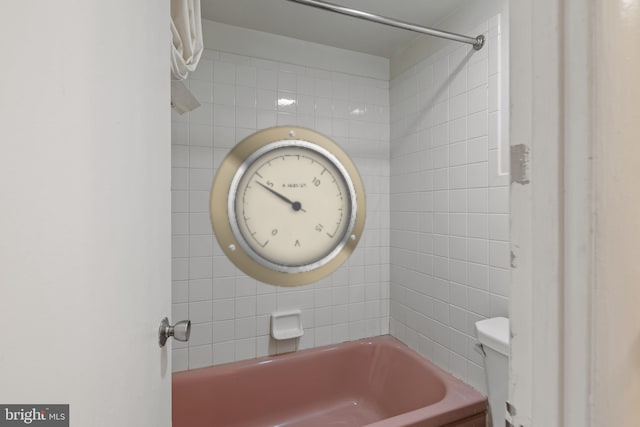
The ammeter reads 4.5 A
